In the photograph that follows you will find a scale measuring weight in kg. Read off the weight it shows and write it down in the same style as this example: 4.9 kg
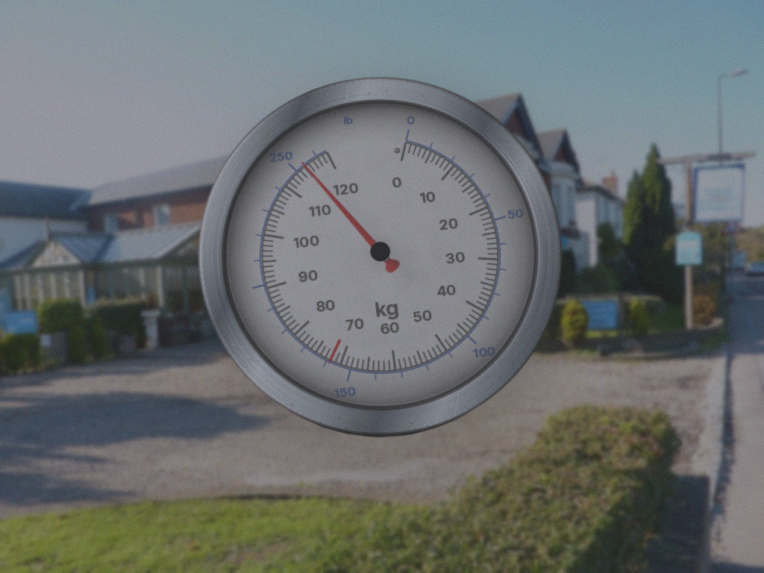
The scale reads 115 kg
